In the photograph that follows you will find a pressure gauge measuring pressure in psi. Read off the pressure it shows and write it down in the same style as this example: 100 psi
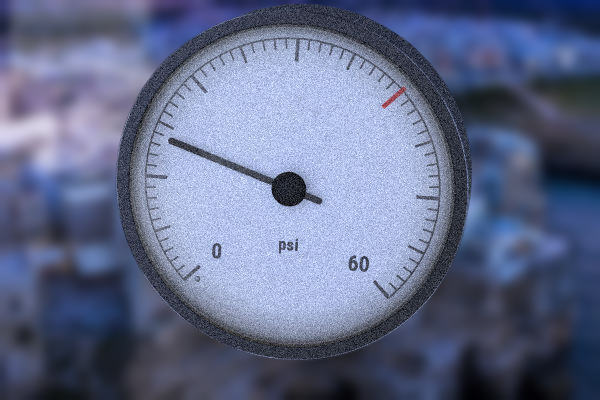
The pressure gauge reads 14 psi
